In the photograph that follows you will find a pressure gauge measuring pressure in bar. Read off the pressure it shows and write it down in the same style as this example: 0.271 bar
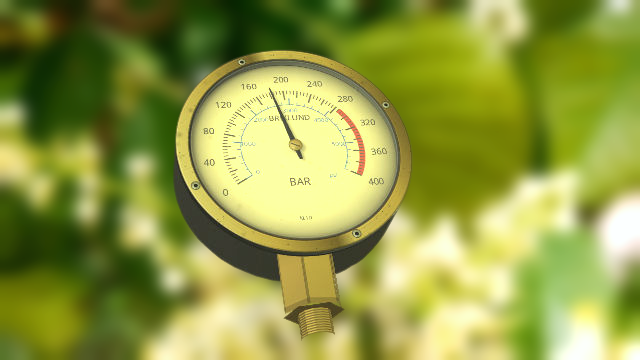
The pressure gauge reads 180 bar
